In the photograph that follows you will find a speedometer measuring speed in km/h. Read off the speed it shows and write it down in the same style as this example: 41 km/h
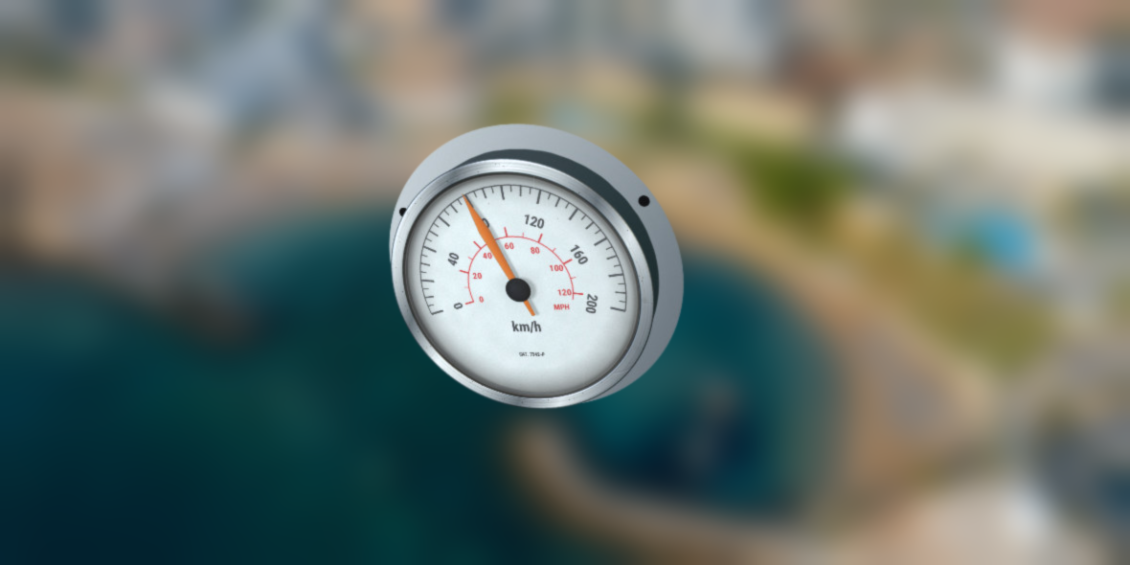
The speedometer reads 80 km/h
